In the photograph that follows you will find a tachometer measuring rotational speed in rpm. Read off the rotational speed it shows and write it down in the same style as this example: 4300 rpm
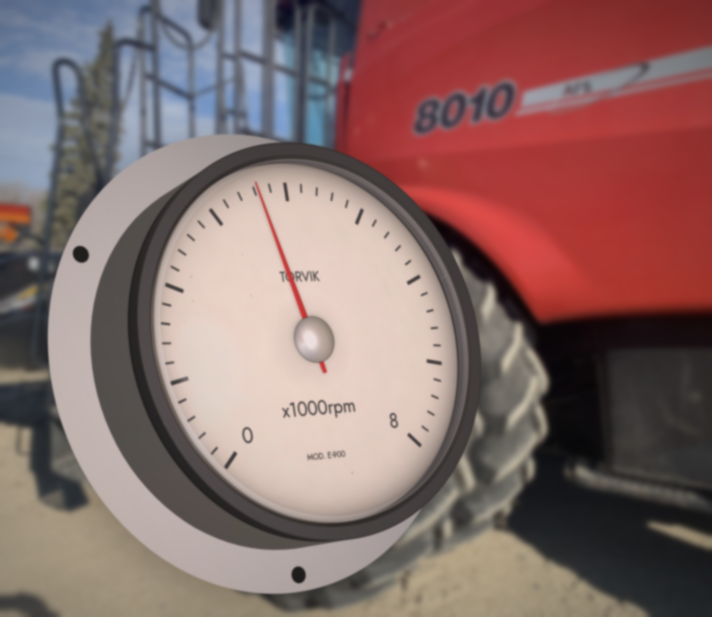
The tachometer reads 3600 rpm
